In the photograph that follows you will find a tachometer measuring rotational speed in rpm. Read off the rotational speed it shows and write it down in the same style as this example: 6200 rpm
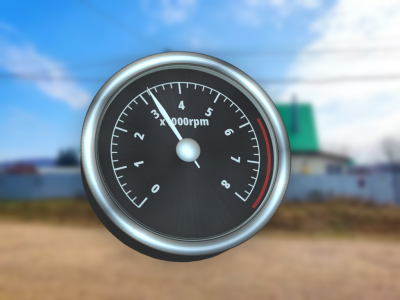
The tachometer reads 3200 rpm
